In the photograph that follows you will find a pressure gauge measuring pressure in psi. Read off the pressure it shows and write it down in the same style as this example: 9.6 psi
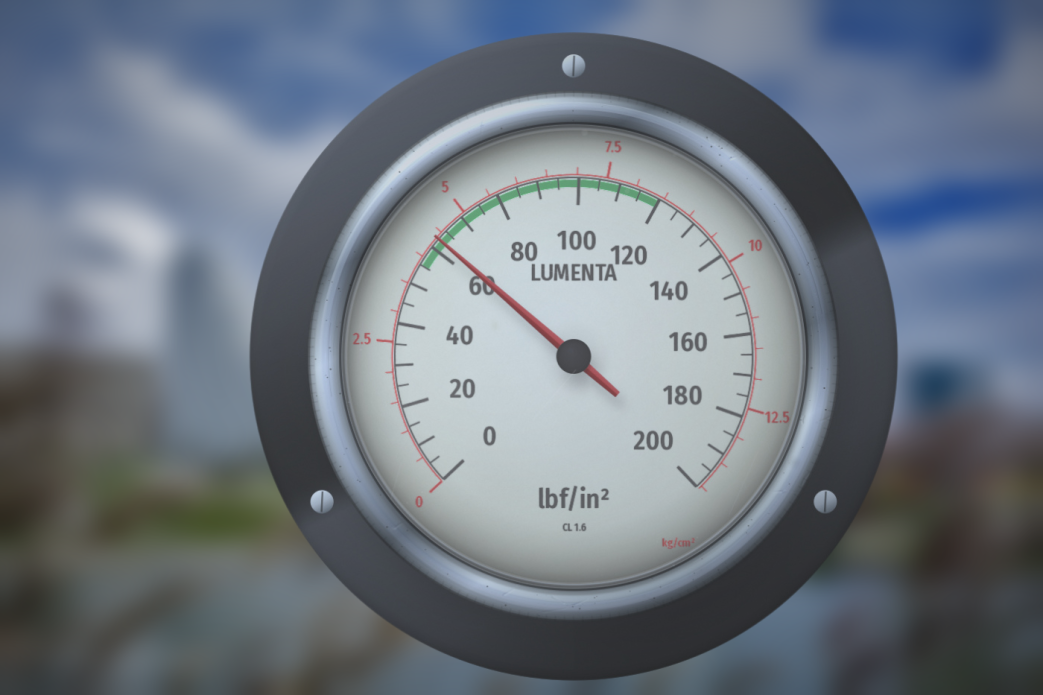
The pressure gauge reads 62.5 psi
